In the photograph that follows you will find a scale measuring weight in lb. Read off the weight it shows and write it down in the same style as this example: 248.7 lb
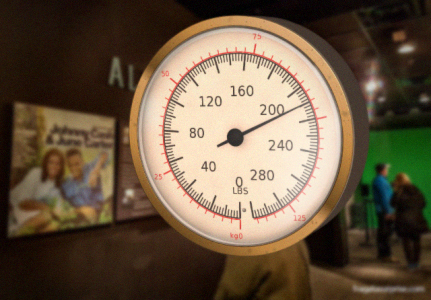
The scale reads 210 lb
